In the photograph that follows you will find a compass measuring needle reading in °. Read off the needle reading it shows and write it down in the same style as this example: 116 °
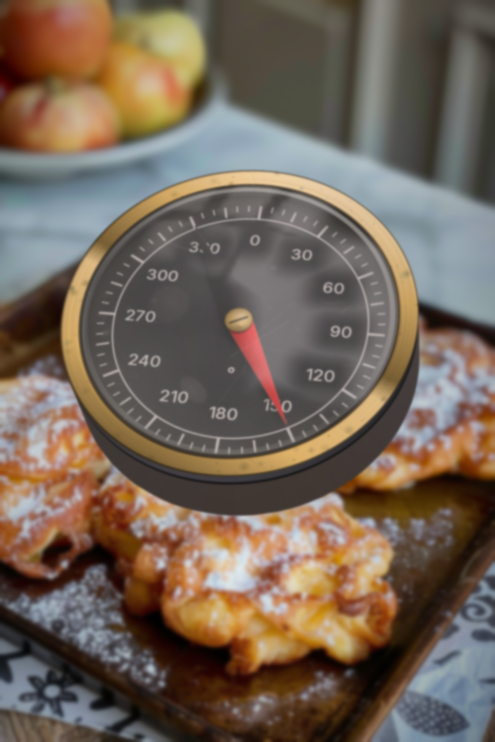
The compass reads 150 °
